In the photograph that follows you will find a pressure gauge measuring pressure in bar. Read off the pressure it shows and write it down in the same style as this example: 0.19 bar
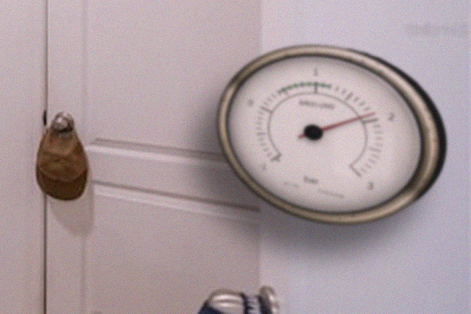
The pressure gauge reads 1.9 bar
